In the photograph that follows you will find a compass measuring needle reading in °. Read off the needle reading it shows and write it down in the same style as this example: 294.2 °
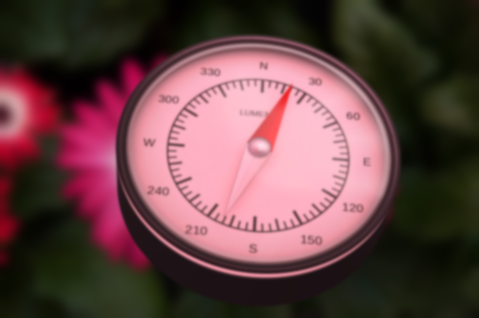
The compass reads 20 °
